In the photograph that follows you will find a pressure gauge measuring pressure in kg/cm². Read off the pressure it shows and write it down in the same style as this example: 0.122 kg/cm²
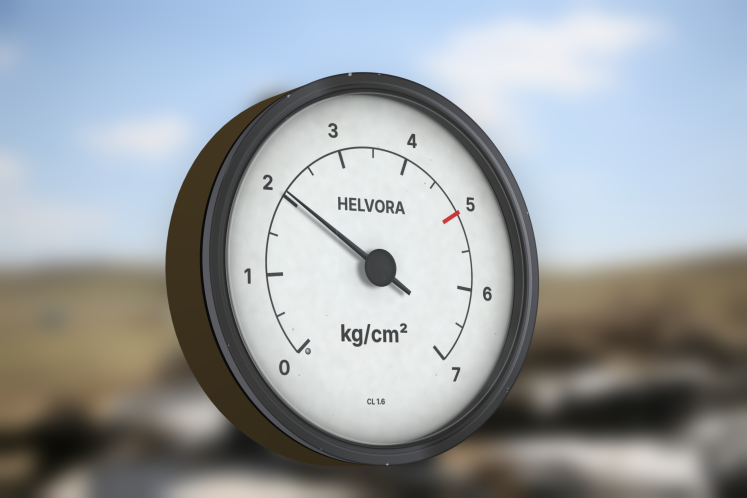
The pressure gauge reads 2 kg/cm²
